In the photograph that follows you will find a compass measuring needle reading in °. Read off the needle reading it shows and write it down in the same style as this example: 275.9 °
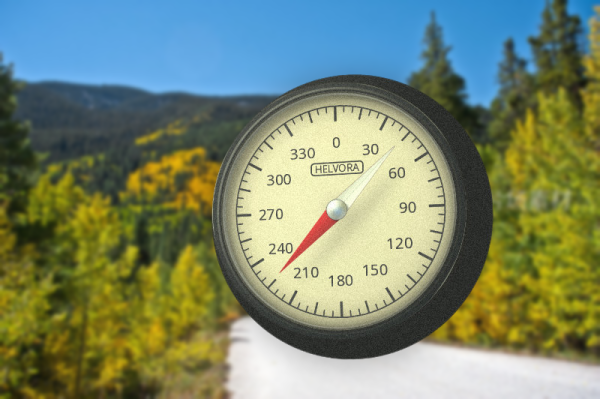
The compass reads 225 °
